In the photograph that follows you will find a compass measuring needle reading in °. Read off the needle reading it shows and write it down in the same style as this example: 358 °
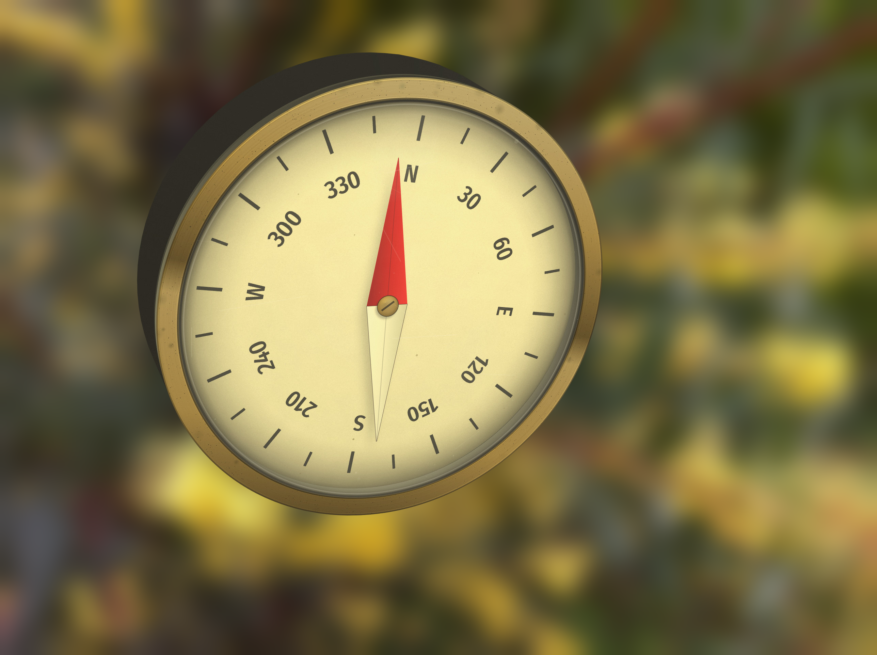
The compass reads 352.5 °
